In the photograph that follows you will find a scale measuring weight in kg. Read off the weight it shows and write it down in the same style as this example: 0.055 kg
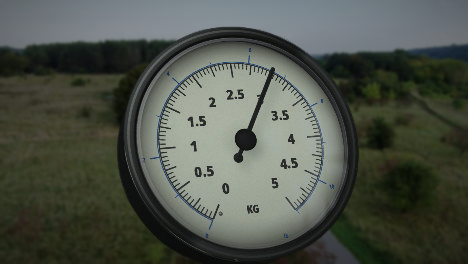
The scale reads 3 kg
